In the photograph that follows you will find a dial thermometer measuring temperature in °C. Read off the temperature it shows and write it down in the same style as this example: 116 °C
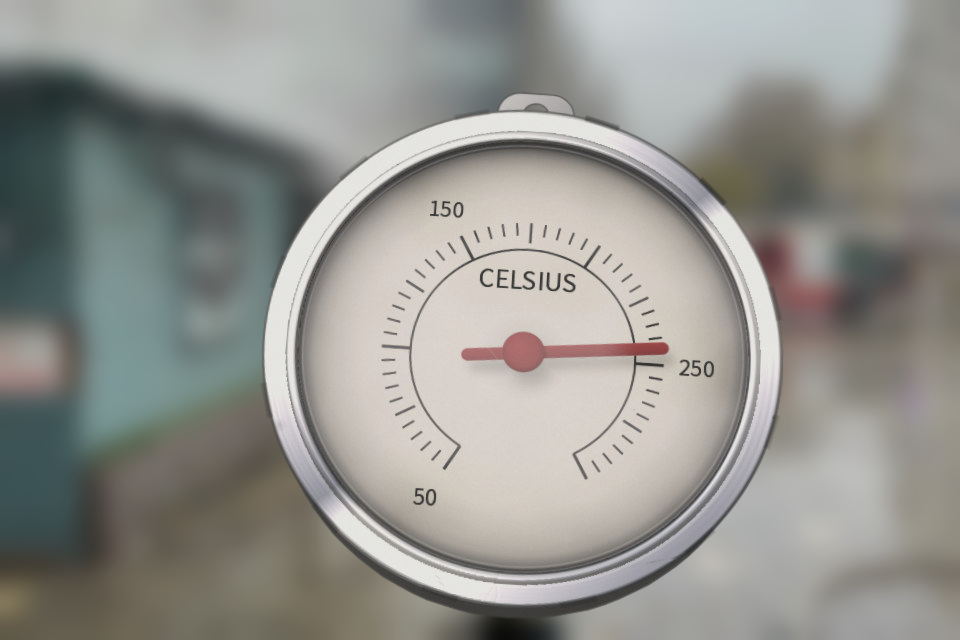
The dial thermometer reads 245 °C
